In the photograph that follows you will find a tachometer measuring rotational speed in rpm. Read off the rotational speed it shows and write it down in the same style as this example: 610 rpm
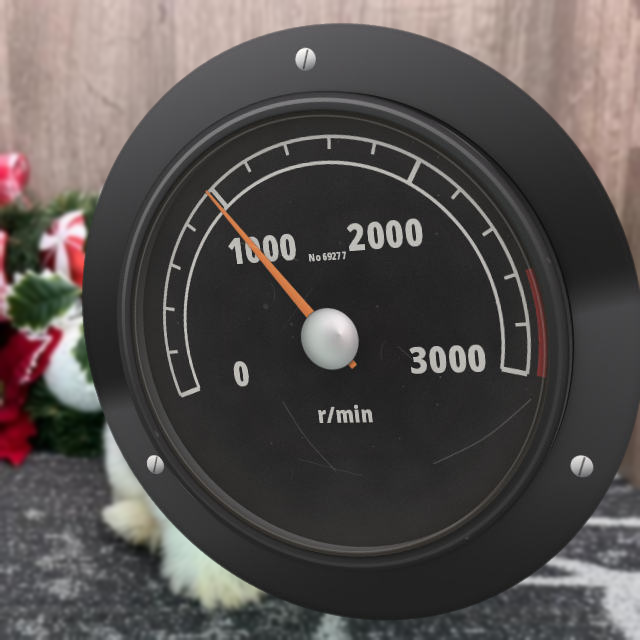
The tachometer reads 1000 rpm
